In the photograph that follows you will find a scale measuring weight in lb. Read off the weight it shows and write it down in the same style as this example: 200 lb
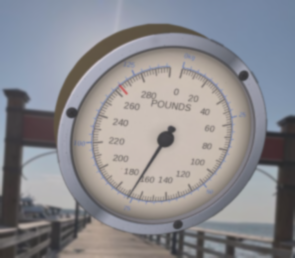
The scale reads 170 lb
